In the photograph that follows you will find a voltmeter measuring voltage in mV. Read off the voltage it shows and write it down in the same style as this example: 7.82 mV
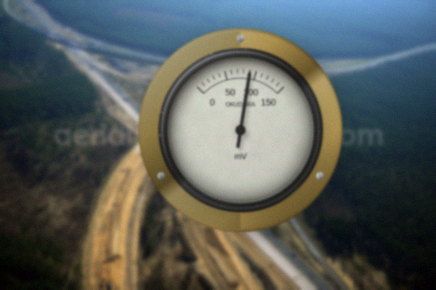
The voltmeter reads 90 mV
